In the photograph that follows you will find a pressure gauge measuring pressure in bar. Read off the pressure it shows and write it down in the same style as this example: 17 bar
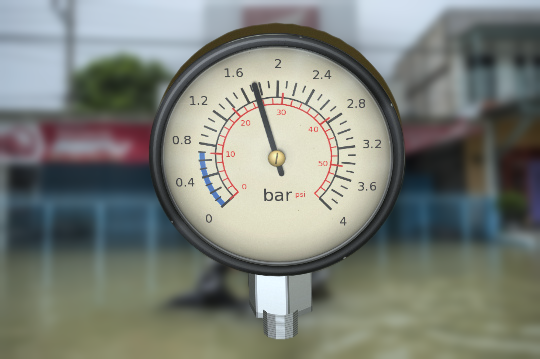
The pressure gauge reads 1.75 bar
